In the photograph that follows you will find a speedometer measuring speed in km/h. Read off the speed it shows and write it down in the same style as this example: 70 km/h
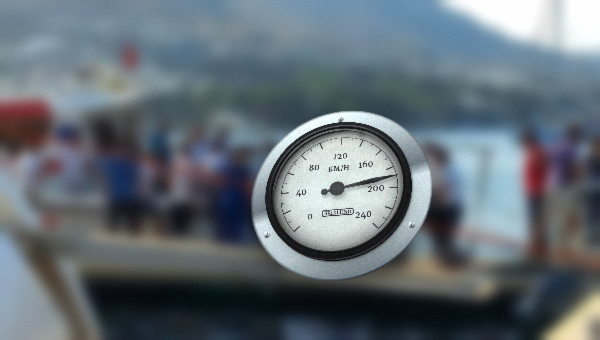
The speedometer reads 190 km/h
